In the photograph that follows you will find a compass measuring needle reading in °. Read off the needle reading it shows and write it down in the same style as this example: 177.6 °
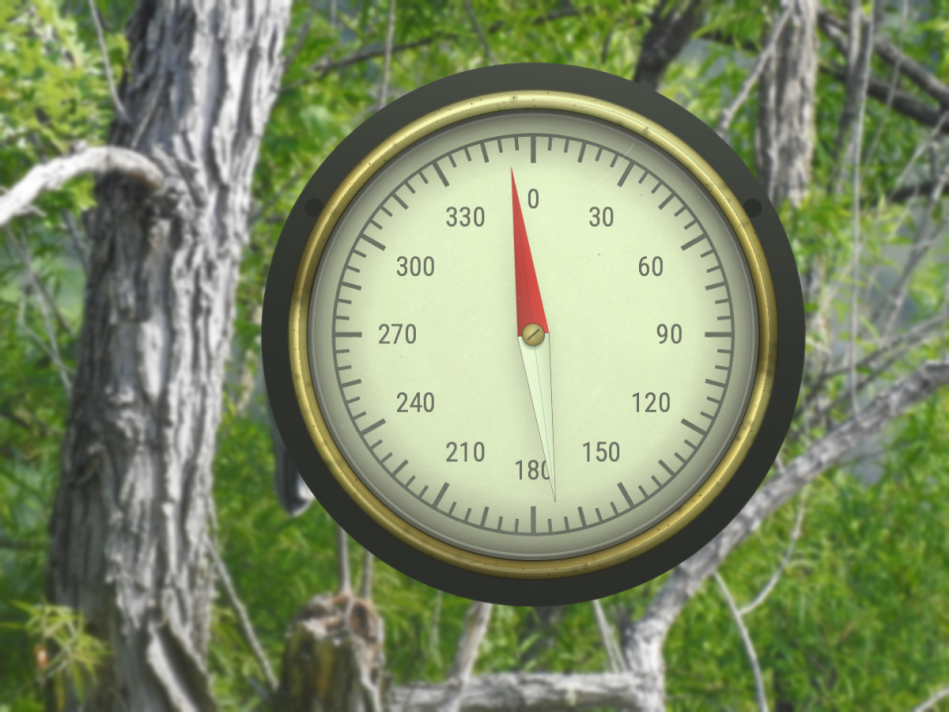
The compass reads 352.5 °
